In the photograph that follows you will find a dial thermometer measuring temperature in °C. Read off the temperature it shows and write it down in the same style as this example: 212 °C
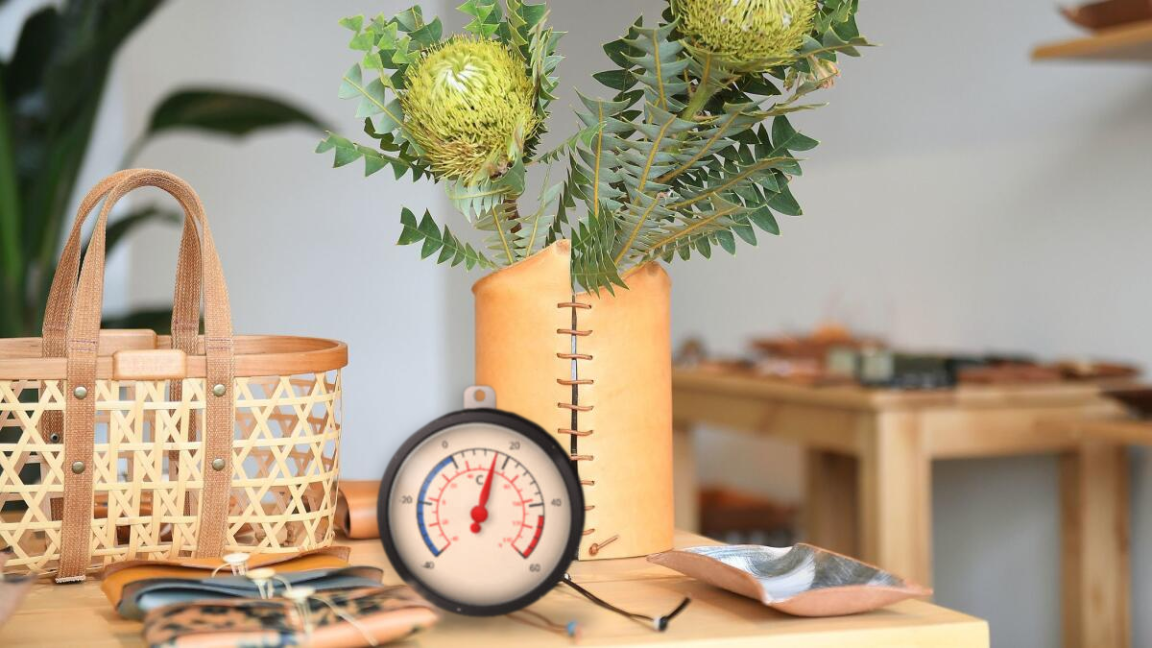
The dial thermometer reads 16 °C
